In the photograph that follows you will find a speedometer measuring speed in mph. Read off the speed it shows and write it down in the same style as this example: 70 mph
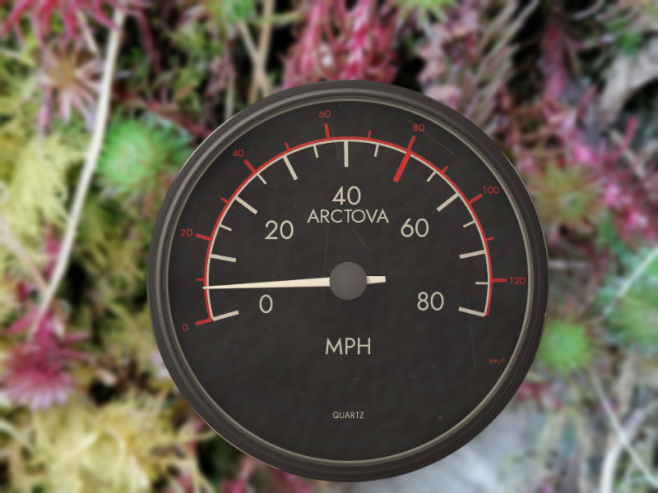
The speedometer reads 5 mph
